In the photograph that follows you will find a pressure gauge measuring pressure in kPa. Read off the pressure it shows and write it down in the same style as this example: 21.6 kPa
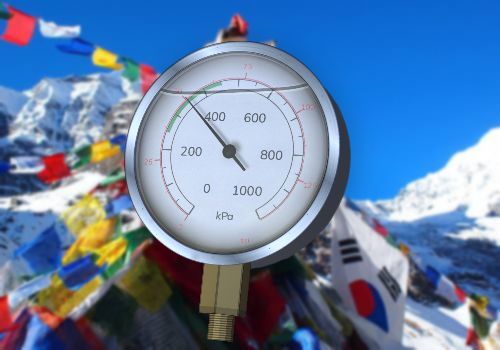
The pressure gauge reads 350 kPa
